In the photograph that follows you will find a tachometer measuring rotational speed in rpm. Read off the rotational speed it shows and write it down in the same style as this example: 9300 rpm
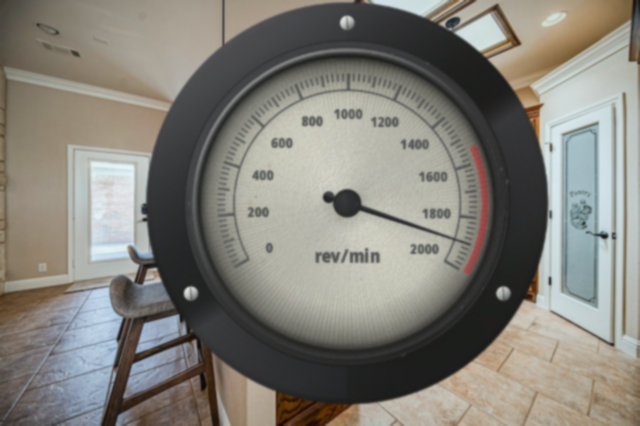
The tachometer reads 1900 rpm
